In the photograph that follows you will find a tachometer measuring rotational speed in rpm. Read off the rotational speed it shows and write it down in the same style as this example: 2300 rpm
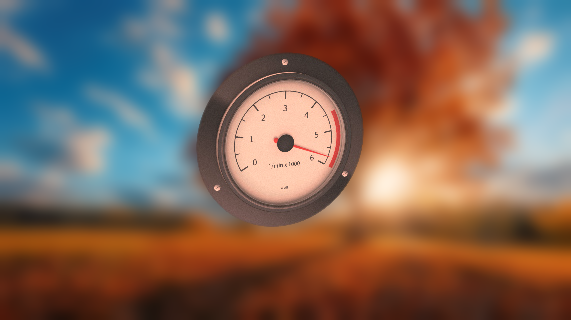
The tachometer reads 5750 rpm
